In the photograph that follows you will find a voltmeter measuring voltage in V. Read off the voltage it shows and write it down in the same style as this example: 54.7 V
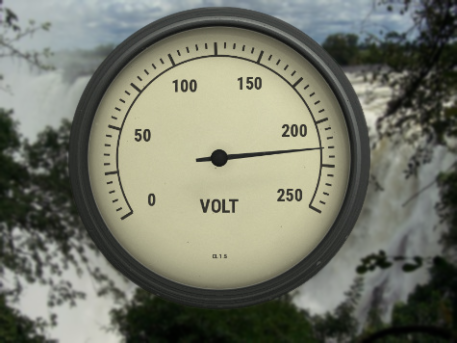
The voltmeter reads 215 V
